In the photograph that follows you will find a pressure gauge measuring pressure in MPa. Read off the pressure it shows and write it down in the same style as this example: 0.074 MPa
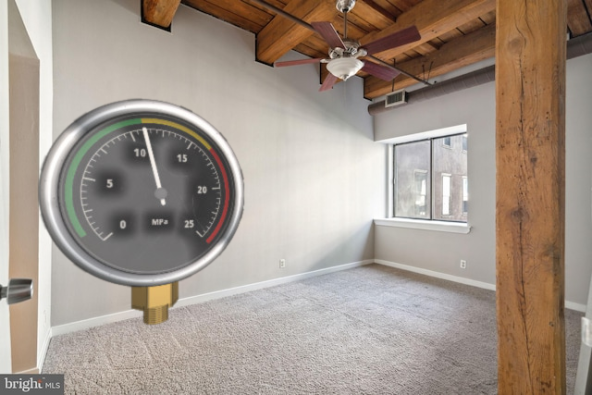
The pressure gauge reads 11 MPa
